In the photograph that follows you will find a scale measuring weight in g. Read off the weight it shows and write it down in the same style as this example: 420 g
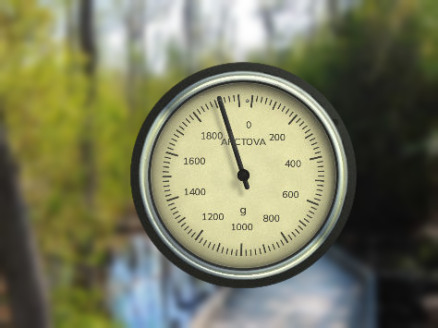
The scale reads 1920 g
